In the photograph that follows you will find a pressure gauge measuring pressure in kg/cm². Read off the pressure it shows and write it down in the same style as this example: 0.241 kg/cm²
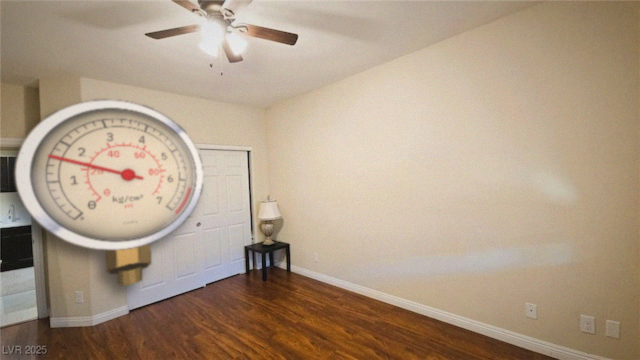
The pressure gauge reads 1.6 kg/cm²
